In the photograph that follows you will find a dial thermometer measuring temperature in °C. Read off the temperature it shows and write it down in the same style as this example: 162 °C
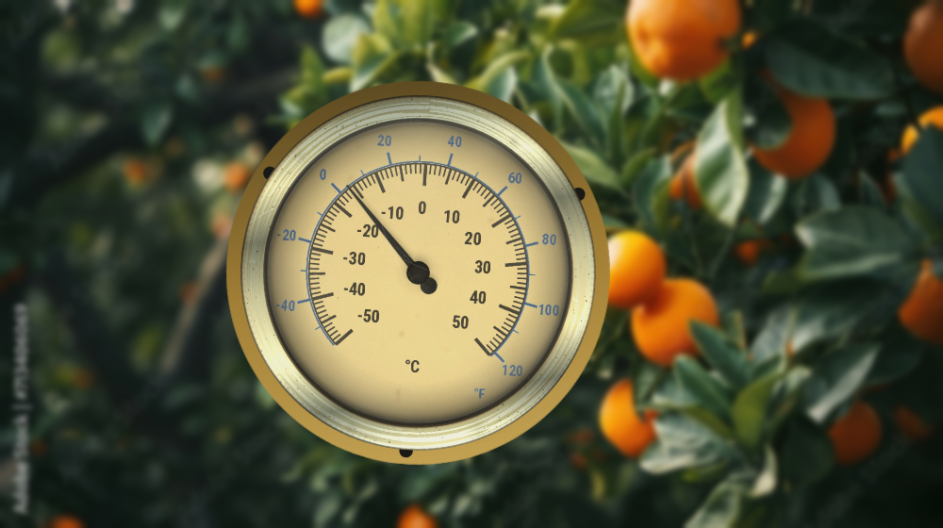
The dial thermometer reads -16 °C
